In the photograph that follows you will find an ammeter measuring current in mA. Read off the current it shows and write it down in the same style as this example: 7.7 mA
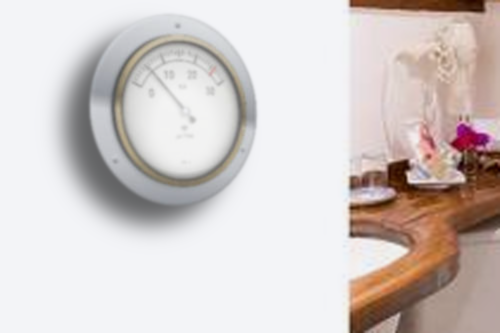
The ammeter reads 5 mA
